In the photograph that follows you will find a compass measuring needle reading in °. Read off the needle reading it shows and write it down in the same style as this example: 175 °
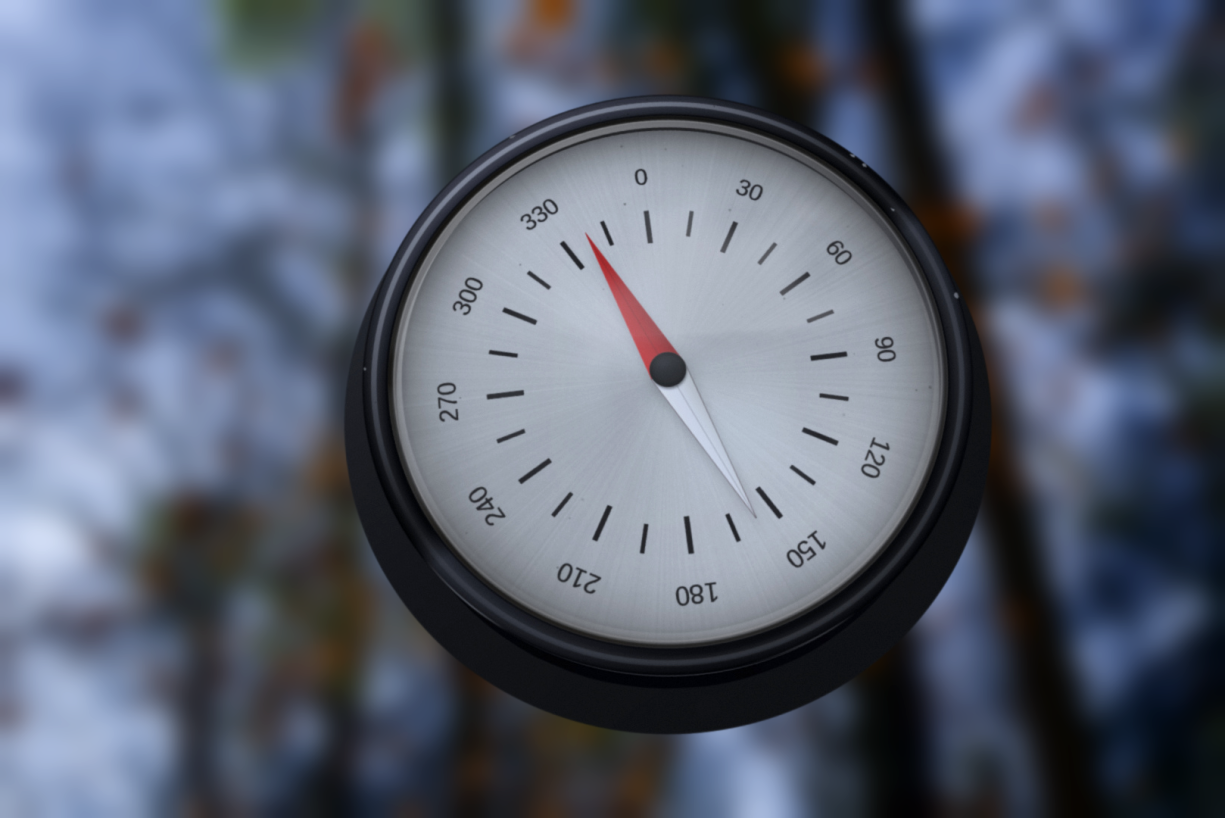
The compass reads 337.5 °
